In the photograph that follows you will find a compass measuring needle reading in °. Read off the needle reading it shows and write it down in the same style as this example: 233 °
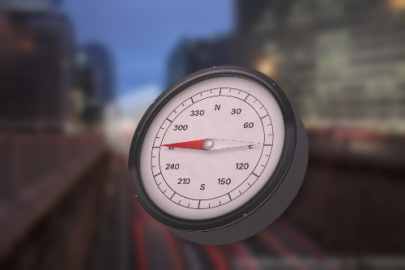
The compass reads 270 °
